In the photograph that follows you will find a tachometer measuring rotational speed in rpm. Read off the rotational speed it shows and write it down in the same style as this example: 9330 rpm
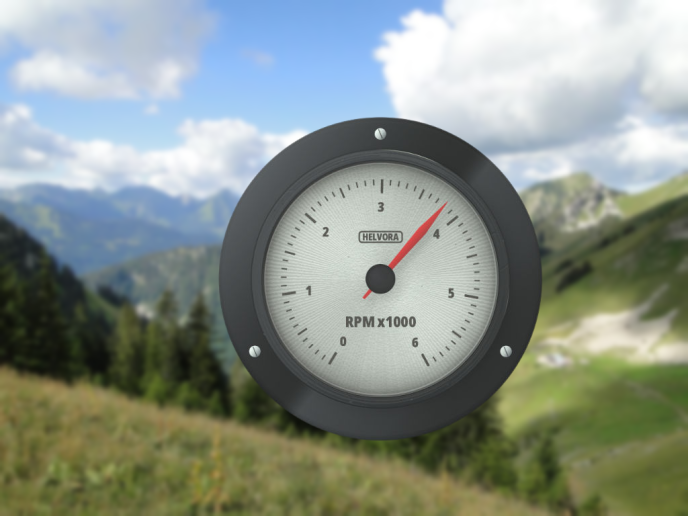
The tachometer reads 3800 rpm
